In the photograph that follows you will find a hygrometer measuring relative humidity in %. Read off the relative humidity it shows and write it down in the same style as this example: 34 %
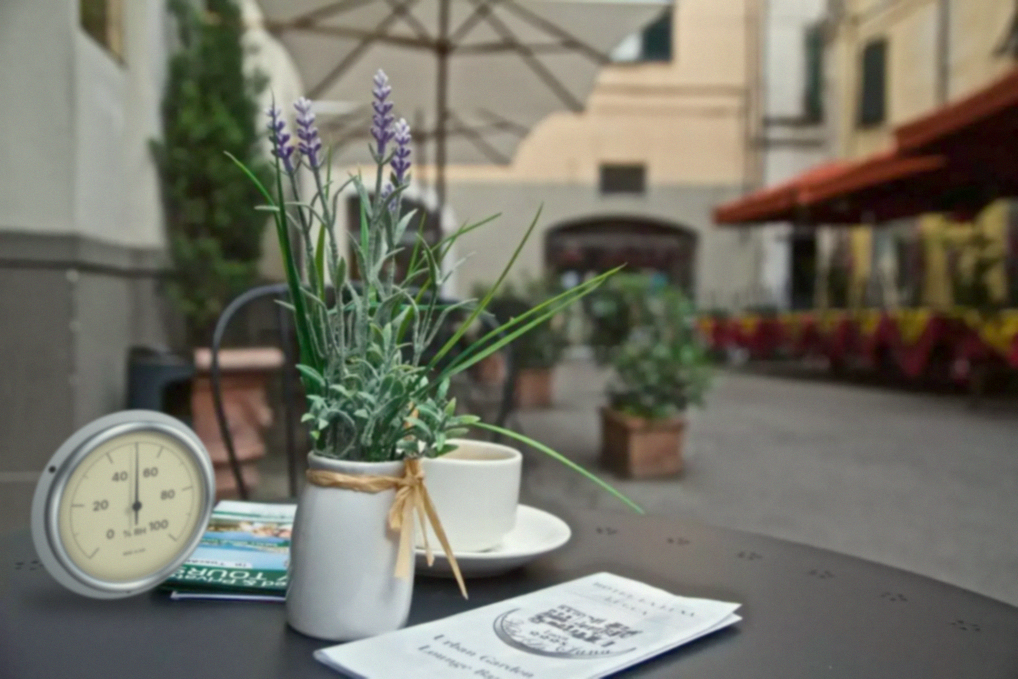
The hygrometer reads 50 %
